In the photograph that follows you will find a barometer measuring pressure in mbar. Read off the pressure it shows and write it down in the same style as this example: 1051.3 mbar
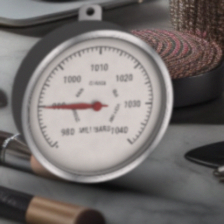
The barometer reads 990 mbar
